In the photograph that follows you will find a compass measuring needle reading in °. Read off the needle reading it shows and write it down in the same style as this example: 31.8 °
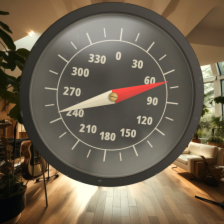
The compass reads 67.5 °
